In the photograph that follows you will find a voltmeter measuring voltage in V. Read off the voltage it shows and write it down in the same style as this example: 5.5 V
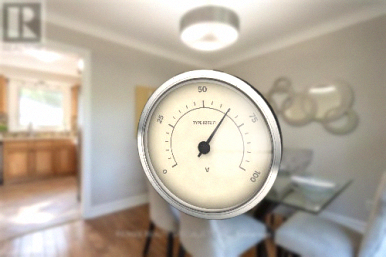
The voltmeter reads 65 V
